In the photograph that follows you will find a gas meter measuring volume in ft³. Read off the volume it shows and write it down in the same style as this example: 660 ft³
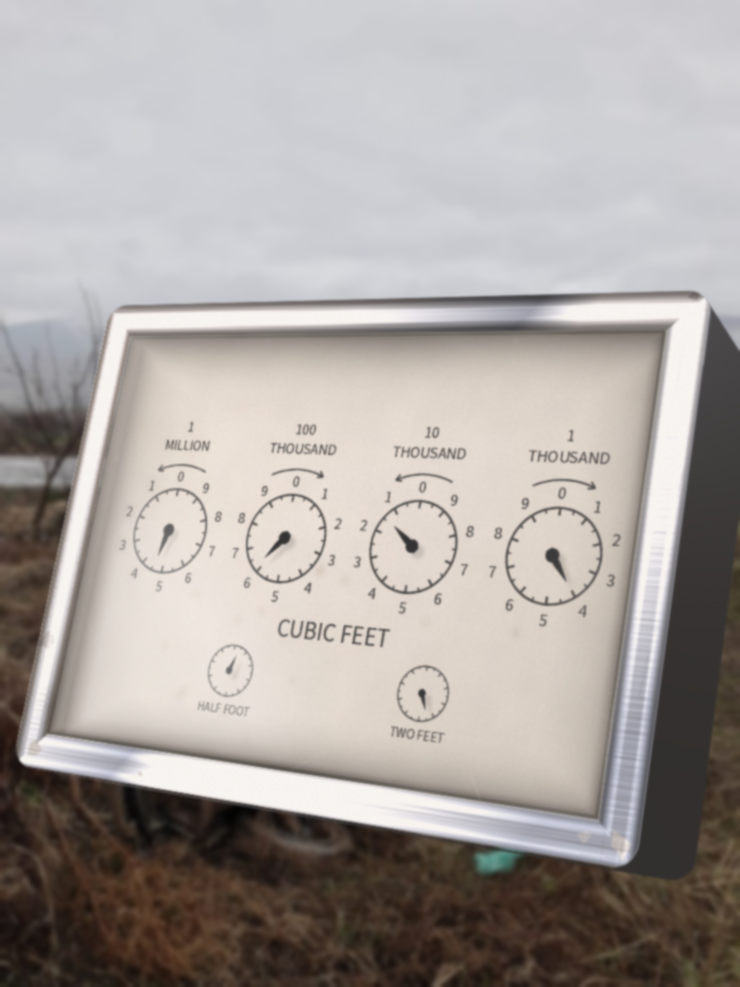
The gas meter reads 461400 ft³
